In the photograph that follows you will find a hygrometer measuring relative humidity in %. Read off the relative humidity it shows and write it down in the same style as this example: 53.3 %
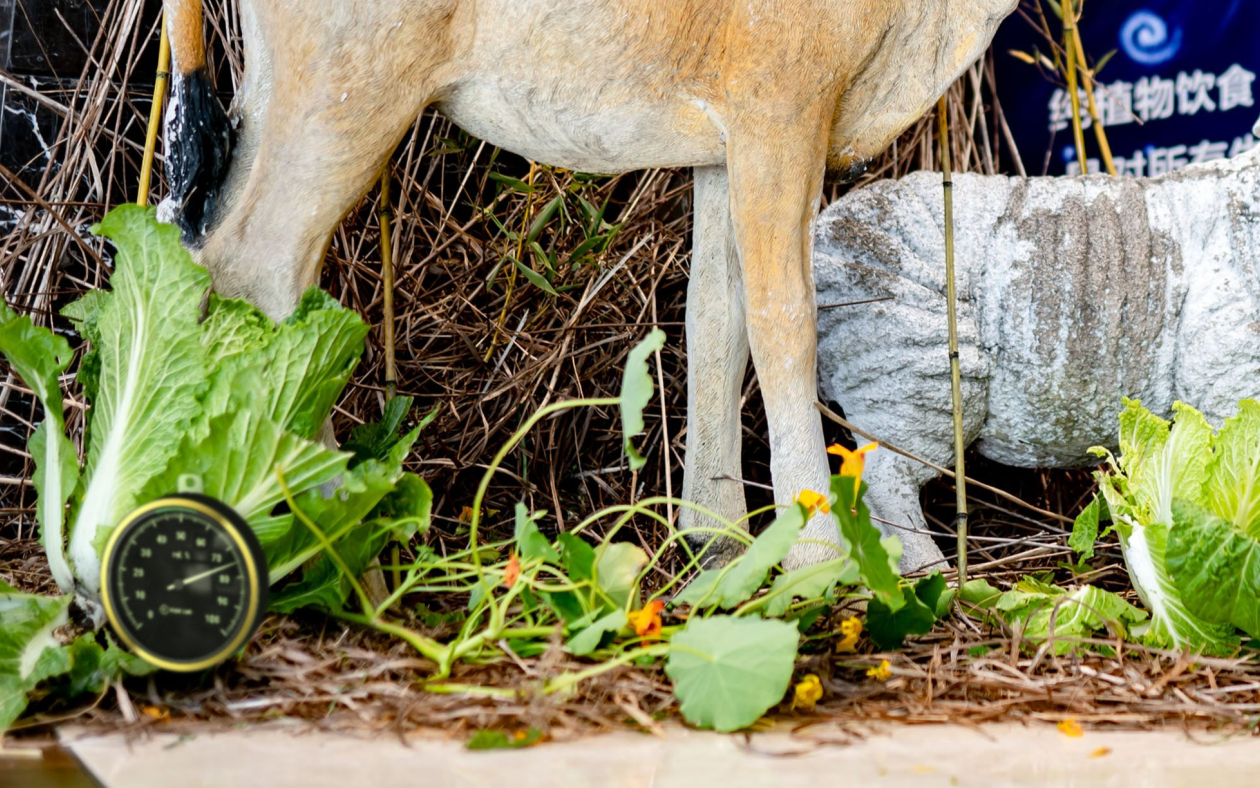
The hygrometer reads 75 %
